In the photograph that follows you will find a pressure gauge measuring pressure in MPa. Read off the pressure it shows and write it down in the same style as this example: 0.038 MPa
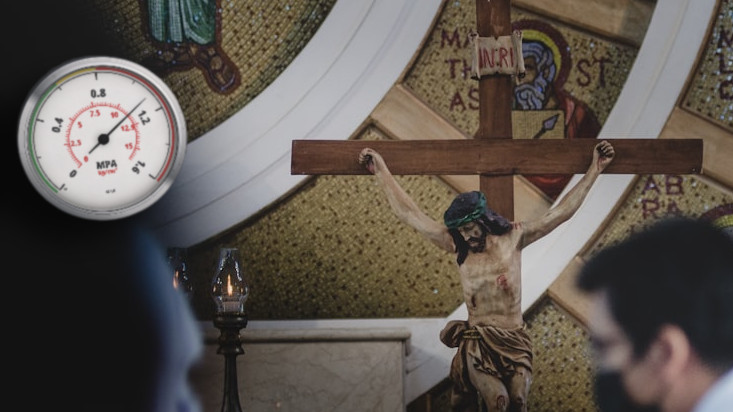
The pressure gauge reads 1.1 MPa
